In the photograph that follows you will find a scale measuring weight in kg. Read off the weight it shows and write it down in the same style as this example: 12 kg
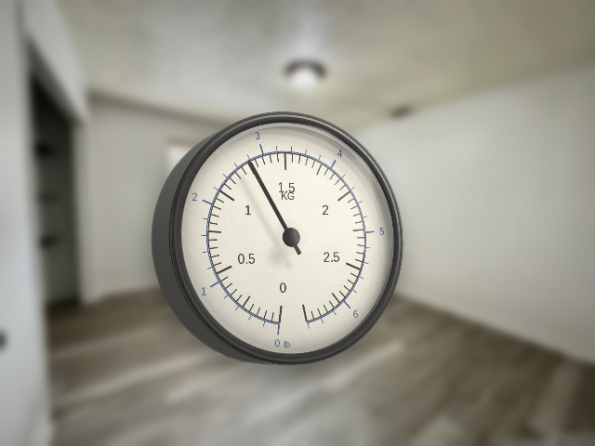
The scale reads 1.25 kg
